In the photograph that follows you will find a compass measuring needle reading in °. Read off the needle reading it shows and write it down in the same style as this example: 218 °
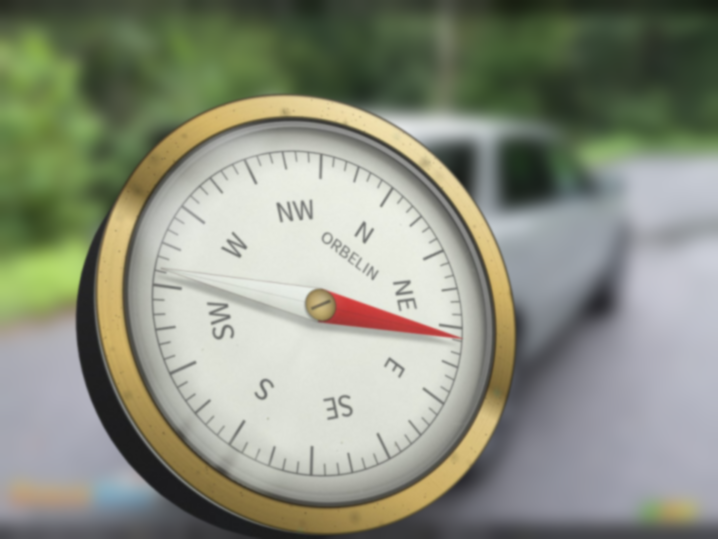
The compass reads 65 °
